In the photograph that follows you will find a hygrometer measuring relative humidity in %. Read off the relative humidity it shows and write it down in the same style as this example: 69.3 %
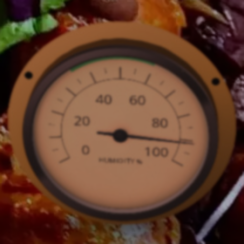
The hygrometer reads 90 %
